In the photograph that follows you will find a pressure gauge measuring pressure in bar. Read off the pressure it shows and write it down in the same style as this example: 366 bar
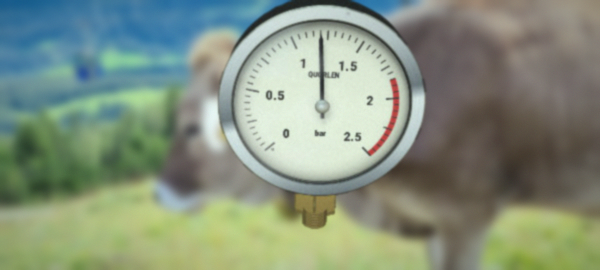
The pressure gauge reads 1.2 bar
